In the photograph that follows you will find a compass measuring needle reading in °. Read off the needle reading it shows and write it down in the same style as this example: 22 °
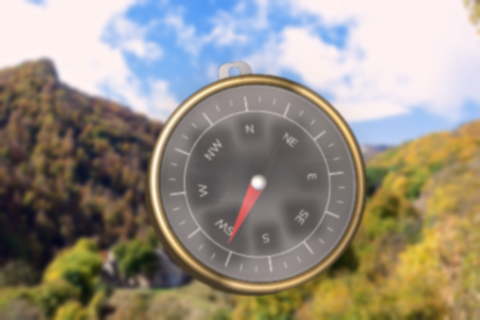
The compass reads 215 °
